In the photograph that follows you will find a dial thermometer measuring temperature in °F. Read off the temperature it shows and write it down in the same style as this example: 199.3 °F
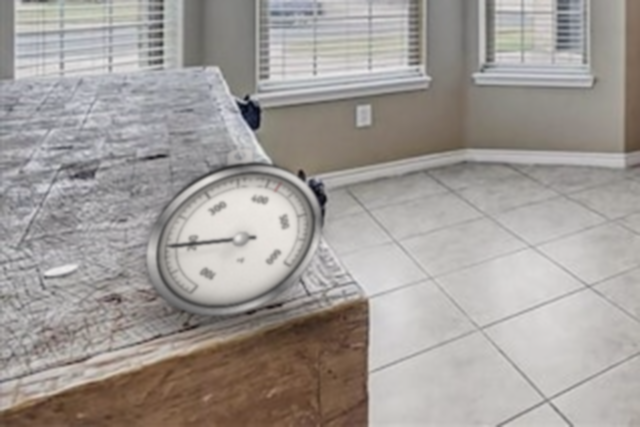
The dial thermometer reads 200 °F
